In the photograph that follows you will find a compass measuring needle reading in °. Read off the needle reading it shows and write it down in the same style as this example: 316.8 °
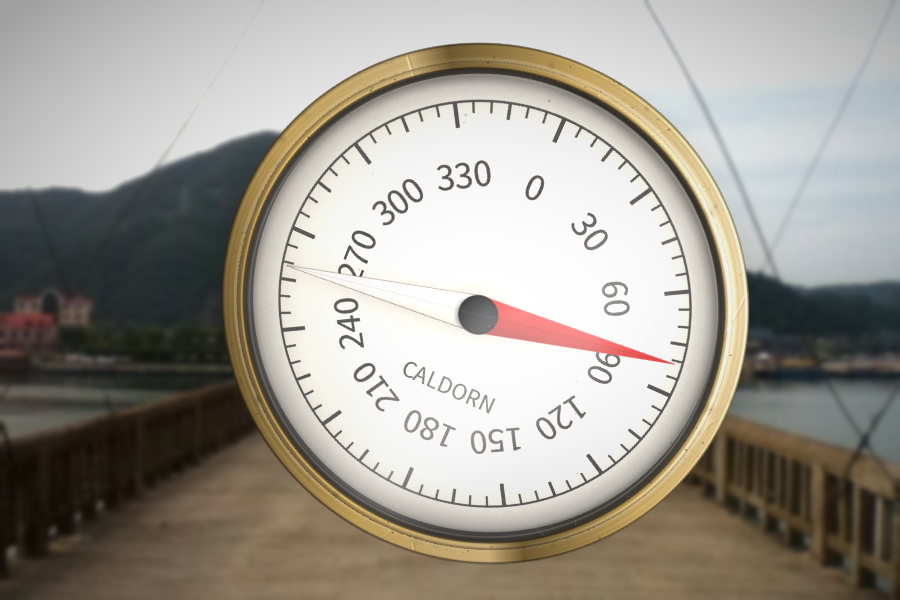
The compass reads 80 °
